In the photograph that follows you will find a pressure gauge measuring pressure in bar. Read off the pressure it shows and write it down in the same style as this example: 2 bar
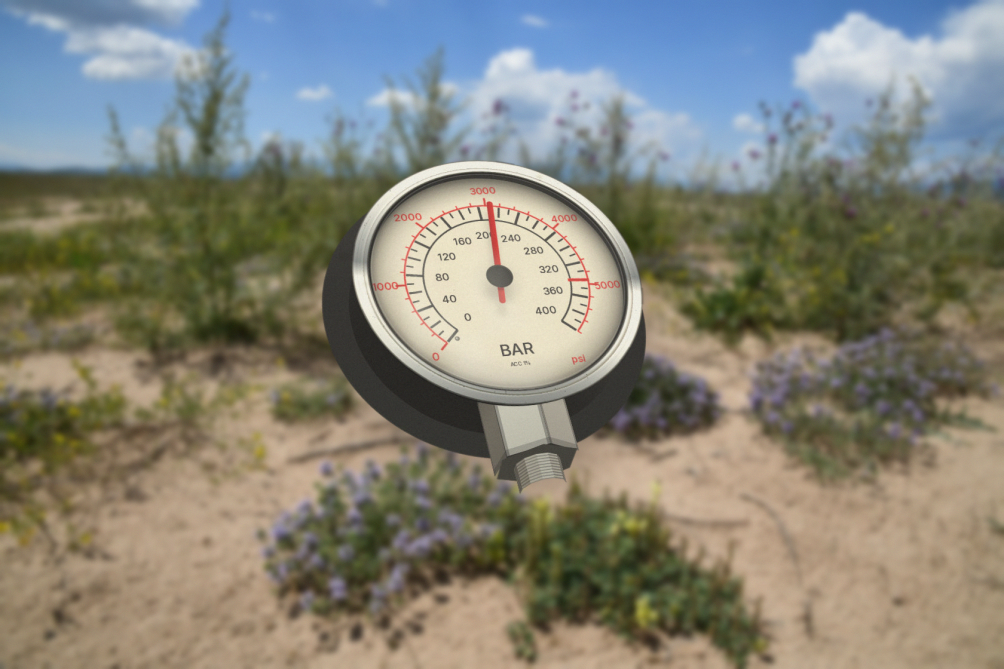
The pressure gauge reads 210 bar
